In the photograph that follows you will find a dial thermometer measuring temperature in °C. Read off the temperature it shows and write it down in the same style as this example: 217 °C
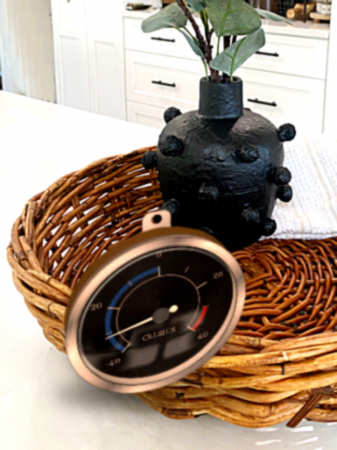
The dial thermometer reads -30 °C
